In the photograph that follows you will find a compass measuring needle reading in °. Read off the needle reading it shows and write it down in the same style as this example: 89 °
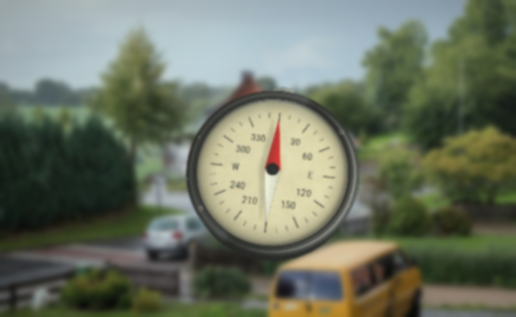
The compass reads 0 °
